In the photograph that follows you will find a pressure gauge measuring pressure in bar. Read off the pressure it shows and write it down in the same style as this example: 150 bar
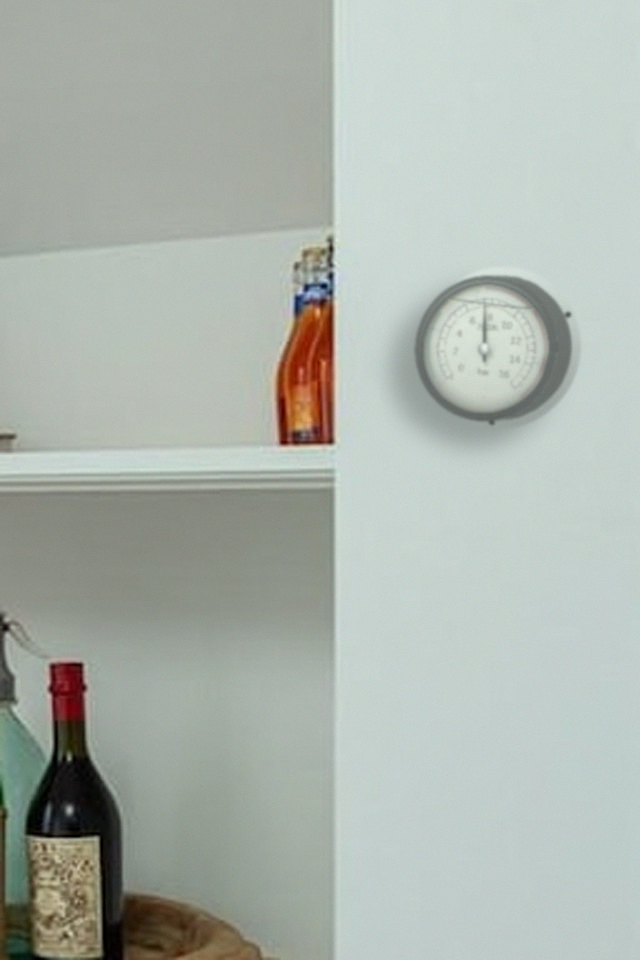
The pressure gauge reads 7.5 bar
